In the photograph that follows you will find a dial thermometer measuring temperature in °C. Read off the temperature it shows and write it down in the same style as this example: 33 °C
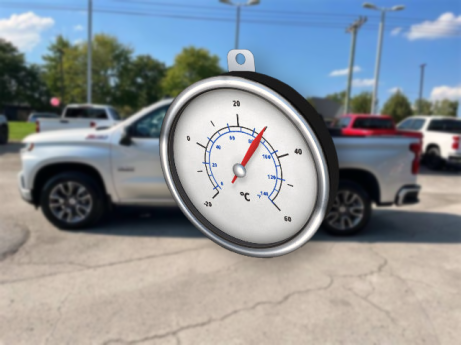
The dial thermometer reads 30 °C
